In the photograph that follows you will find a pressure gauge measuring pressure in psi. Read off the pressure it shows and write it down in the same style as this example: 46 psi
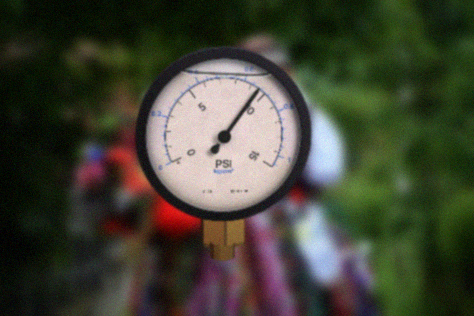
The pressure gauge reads 9.5 psi
